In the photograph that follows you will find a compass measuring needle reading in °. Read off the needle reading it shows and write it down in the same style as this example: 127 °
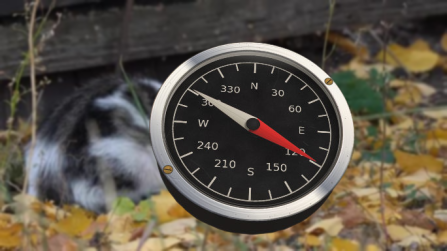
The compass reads 120 °
